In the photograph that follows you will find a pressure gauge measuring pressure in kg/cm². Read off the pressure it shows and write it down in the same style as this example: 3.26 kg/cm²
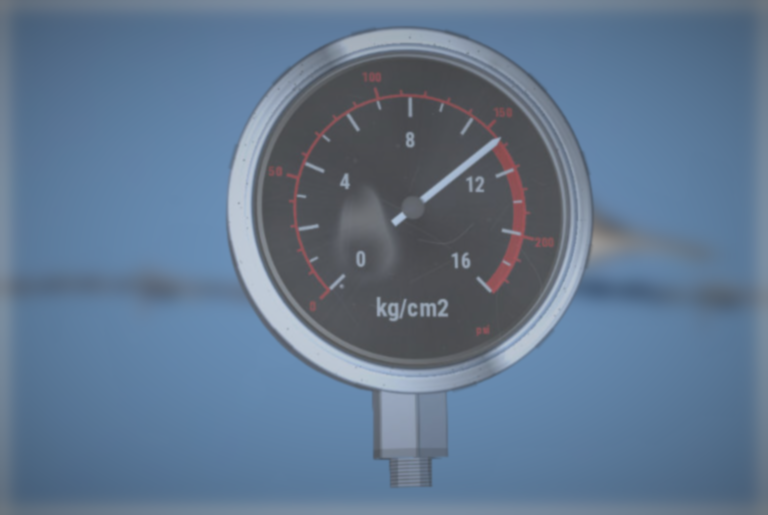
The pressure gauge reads 11 kg/cm²
